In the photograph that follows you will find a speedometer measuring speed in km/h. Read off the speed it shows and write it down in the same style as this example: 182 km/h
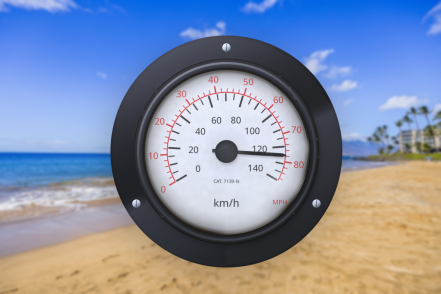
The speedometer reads 125 km/h
